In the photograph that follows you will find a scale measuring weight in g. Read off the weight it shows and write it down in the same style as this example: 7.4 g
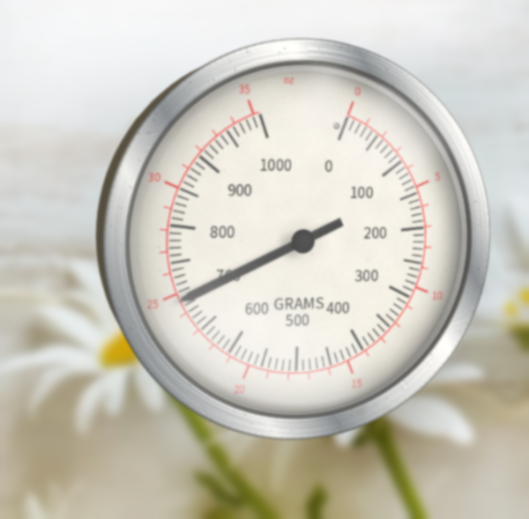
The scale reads 700 g
